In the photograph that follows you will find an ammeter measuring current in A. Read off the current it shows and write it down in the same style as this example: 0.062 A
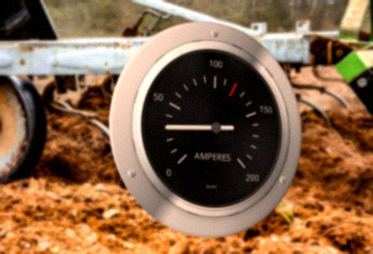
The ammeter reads 30 A
